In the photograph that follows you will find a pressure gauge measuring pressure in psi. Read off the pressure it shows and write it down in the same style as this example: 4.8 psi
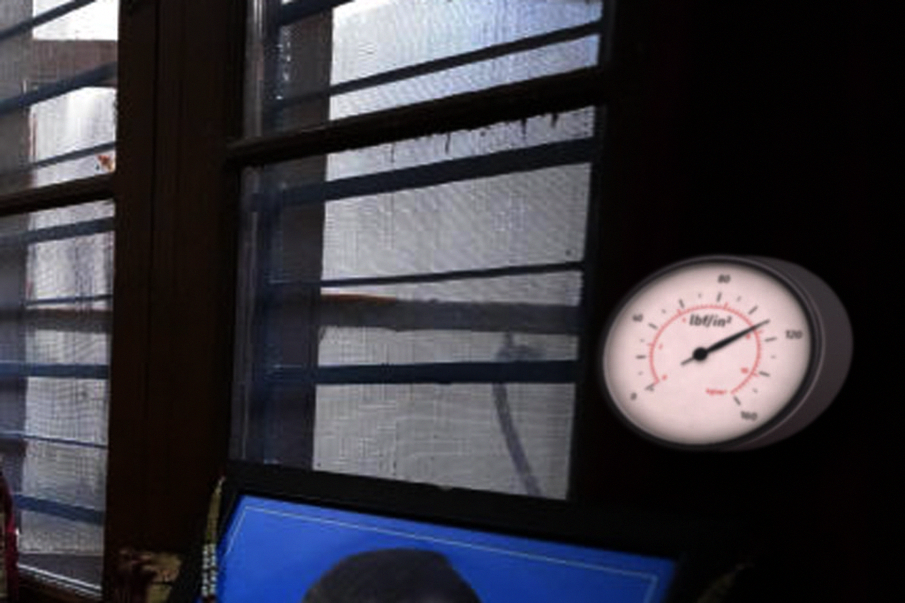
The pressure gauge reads 110 psi
